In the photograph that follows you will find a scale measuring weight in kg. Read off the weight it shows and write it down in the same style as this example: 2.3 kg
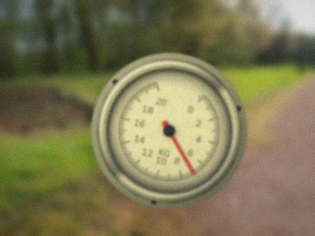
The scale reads 7 kg
